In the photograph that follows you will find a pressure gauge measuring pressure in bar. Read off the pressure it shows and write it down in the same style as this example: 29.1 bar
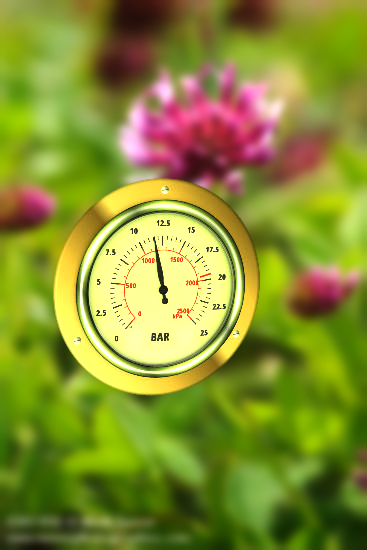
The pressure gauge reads 11.5 bar
